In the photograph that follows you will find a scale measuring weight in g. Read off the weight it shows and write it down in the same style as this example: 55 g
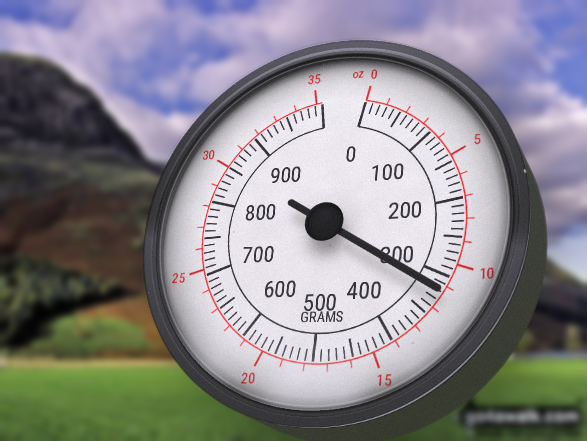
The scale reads 320 g
